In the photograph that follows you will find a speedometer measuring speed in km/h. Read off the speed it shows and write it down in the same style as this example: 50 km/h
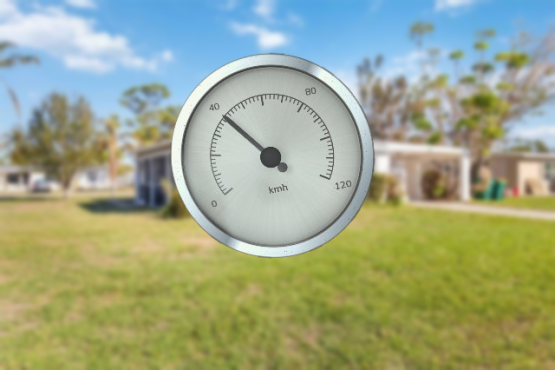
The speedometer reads 40 km/h
